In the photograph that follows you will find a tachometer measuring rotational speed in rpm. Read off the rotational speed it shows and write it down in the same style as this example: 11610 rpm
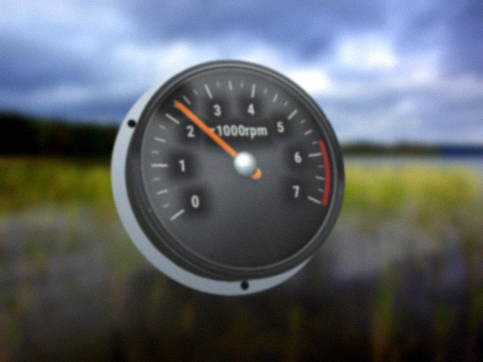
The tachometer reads 2250 rpm
